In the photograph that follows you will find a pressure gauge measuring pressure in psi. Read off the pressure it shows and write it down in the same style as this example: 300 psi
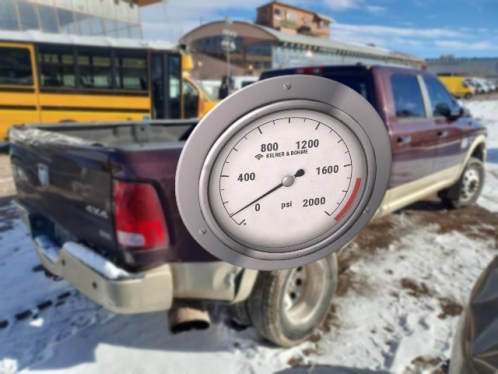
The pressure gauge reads 100 psi
